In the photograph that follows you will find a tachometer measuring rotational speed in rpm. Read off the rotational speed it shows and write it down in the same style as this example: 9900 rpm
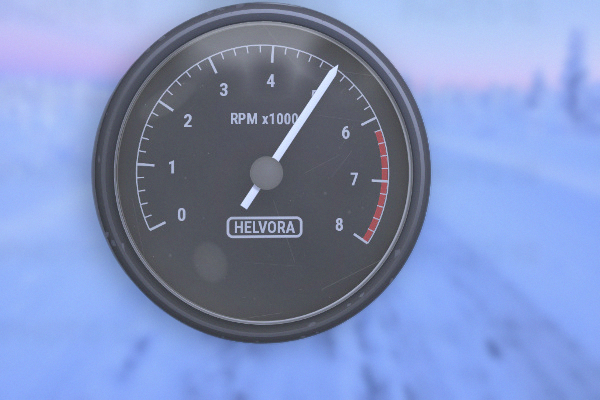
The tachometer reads 5000 rpm
